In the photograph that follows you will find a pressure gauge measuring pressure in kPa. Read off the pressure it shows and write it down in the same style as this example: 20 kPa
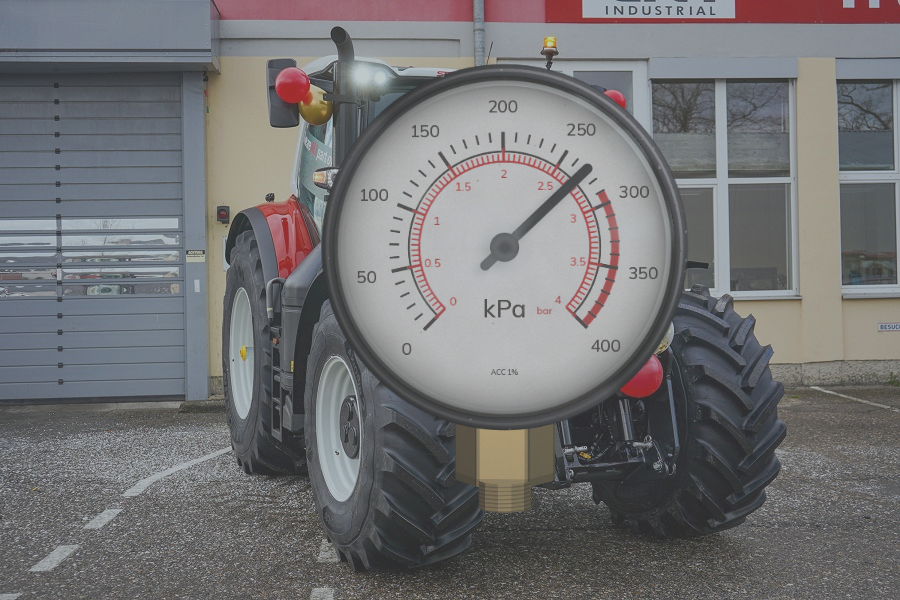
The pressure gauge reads 270 kPa
